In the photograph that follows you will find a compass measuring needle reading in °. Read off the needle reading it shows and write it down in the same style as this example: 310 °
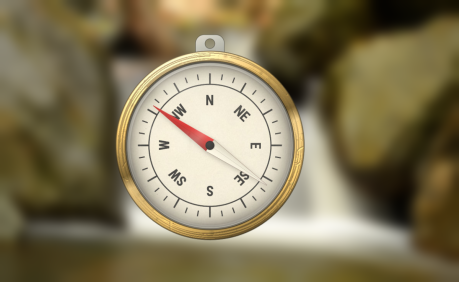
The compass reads 305 °
